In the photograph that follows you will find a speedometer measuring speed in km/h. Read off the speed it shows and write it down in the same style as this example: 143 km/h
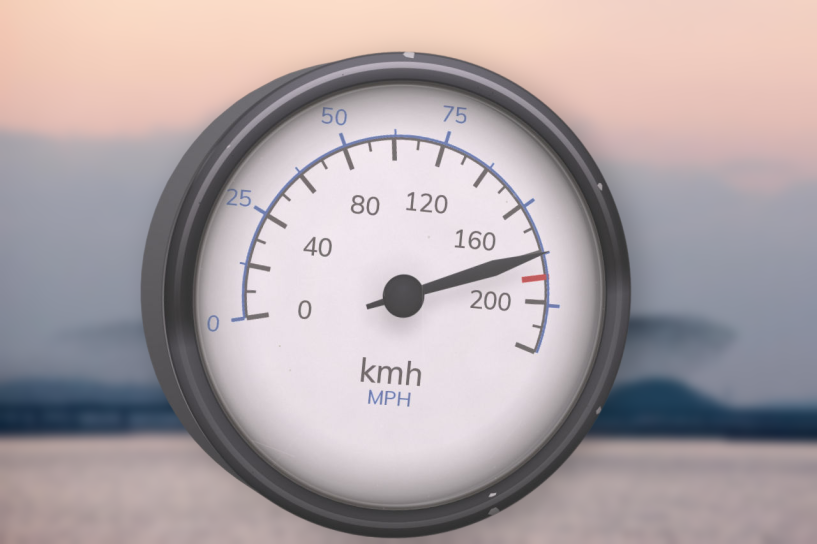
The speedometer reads 180 km/h
